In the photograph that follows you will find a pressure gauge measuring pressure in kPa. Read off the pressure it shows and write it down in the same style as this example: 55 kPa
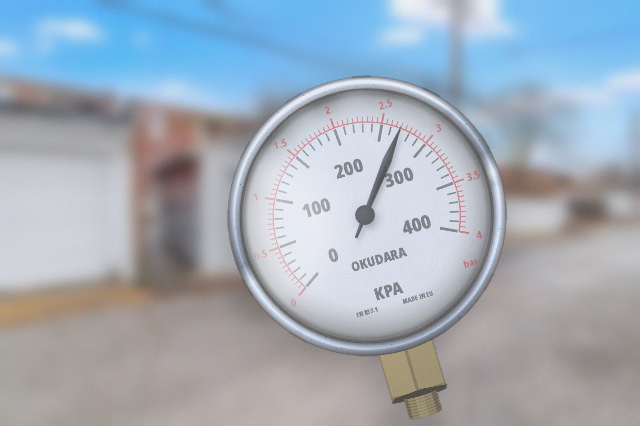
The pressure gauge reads 270 kPa
